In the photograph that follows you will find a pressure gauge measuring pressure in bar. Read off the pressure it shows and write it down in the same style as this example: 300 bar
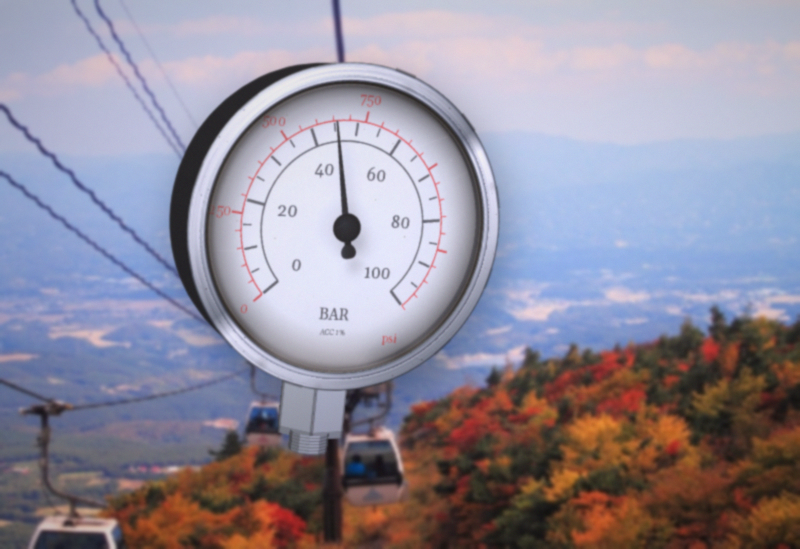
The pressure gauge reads 45 bar
